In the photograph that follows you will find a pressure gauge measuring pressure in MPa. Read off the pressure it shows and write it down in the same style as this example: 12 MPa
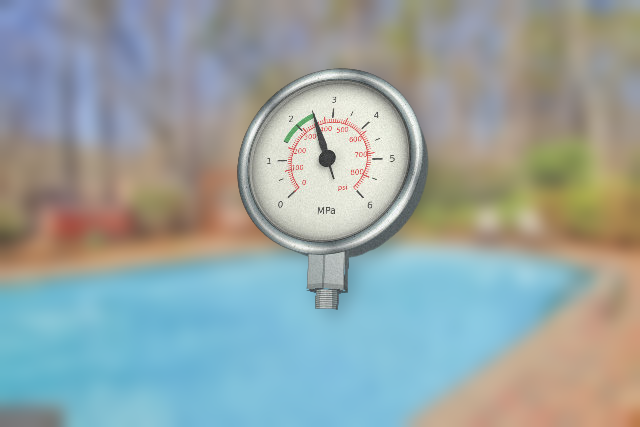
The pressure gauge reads 2.5 MPa
